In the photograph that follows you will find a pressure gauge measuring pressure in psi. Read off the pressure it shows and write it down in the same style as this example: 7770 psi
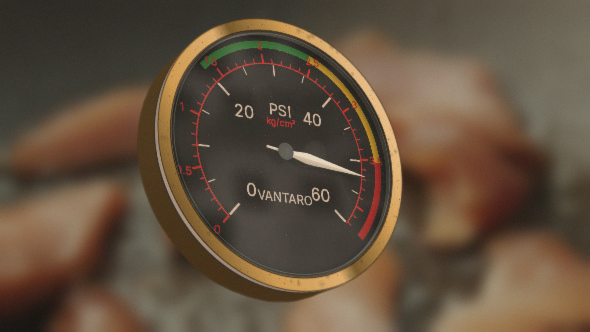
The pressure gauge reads 52.5 psi
